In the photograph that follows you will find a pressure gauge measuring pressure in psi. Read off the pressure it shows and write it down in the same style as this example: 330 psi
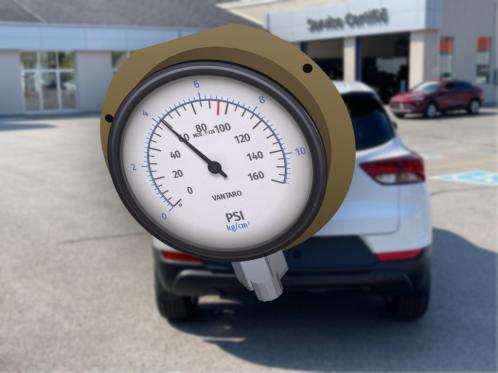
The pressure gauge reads 60 psi
